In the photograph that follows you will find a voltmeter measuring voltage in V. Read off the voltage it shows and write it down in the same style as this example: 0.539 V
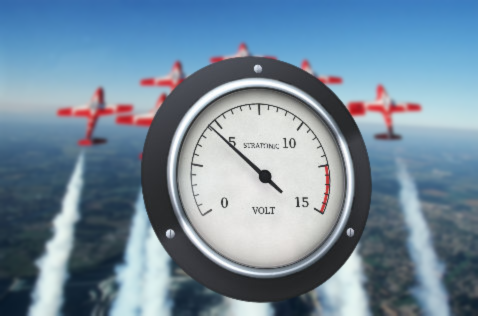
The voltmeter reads 4.5 V
